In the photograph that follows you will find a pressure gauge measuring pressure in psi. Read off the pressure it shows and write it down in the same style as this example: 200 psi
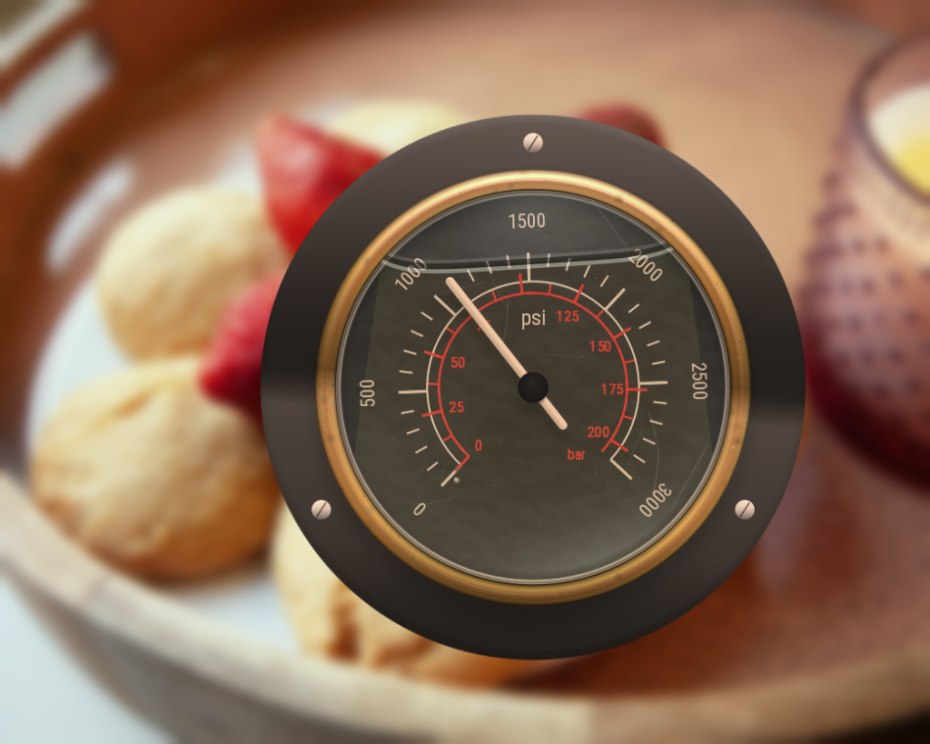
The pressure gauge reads 1100 psi
